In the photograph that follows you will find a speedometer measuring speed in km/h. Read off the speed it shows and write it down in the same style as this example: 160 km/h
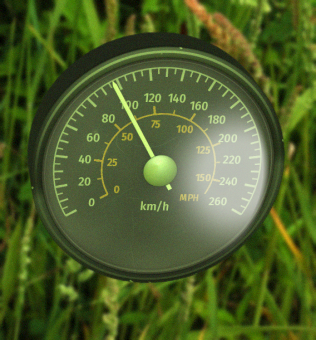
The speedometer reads 97.5 km/h
